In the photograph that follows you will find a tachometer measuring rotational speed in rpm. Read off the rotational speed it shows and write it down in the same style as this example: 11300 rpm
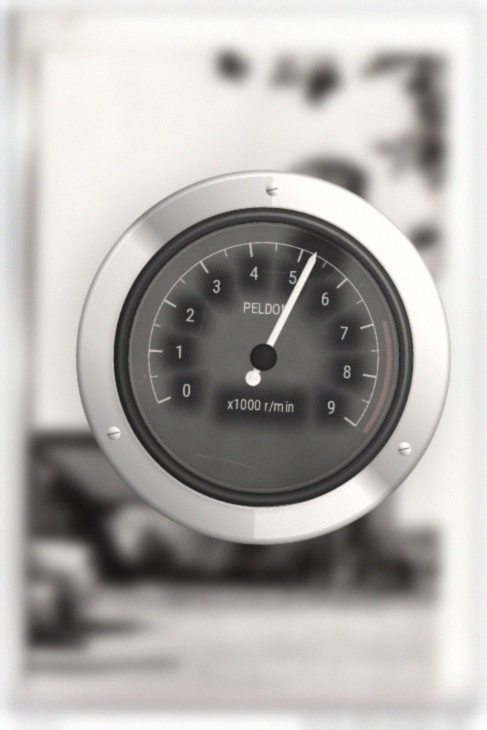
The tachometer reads 5250 rpm
